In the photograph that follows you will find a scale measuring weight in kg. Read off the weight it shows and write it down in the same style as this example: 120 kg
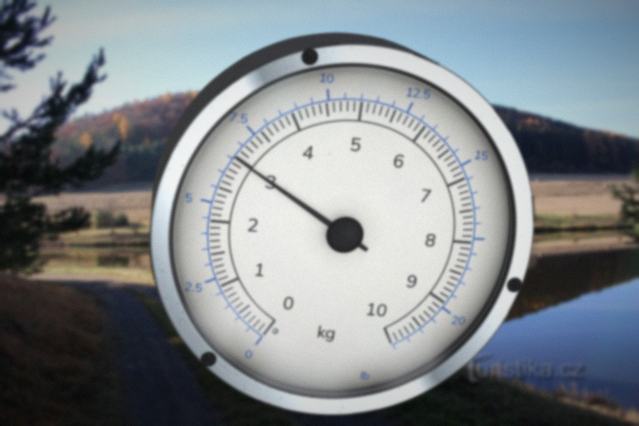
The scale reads 3 kg
